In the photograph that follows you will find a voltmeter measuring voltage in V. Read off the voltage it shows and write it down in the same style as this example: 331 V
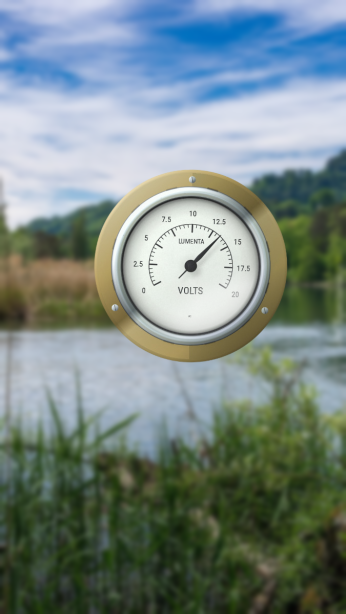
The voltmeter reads 13.5 V
